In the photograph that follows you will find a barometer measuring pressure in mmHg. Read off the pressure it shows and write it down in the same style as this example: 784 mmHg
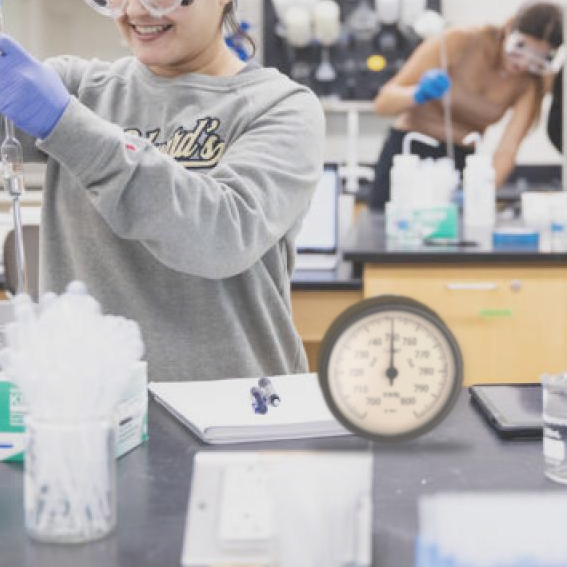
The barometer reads 750 mmHg
